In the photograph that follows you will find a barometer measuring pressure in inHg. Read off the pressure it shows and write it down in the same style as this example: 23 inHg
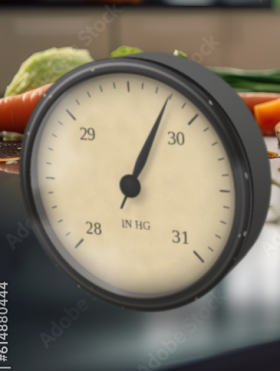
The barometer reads 29.8 inHg
